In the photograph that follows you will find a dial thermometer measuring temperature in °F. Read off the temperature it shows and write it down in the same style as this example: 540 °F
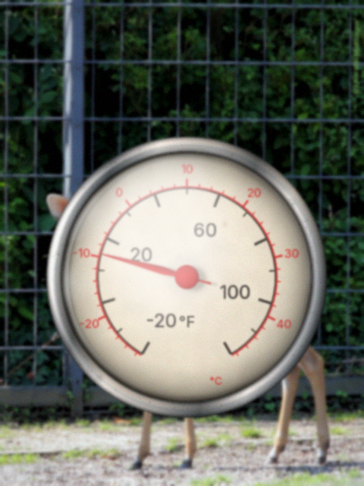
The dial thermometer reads 15 °F
